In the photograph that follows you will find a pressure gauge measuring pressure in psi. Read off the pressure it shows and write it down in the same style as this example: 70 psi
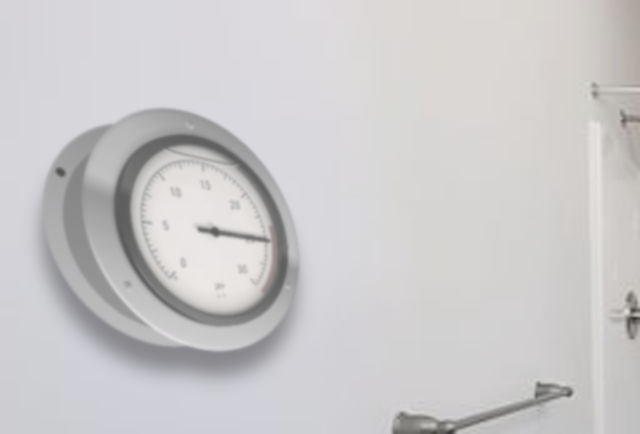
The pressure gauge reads 25 psi
